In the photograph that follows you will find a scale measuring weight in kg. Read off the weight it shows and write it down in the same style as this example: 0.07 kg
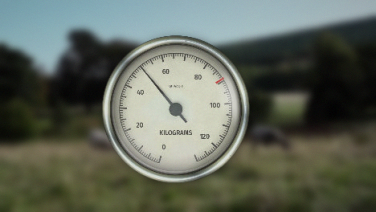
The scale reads 50 kg
